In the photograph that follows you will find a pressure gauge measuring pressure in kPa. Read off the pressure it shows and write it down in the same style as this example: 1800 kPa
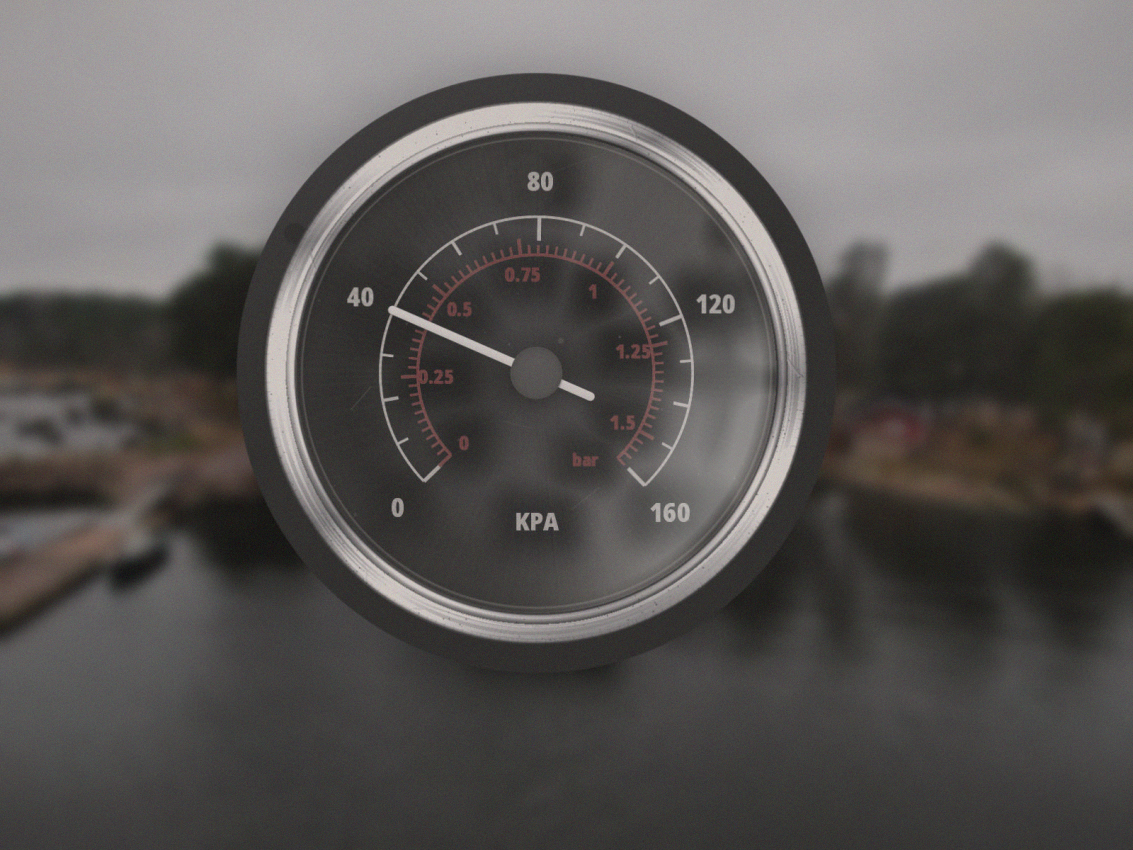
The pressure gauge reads 40 kPa
